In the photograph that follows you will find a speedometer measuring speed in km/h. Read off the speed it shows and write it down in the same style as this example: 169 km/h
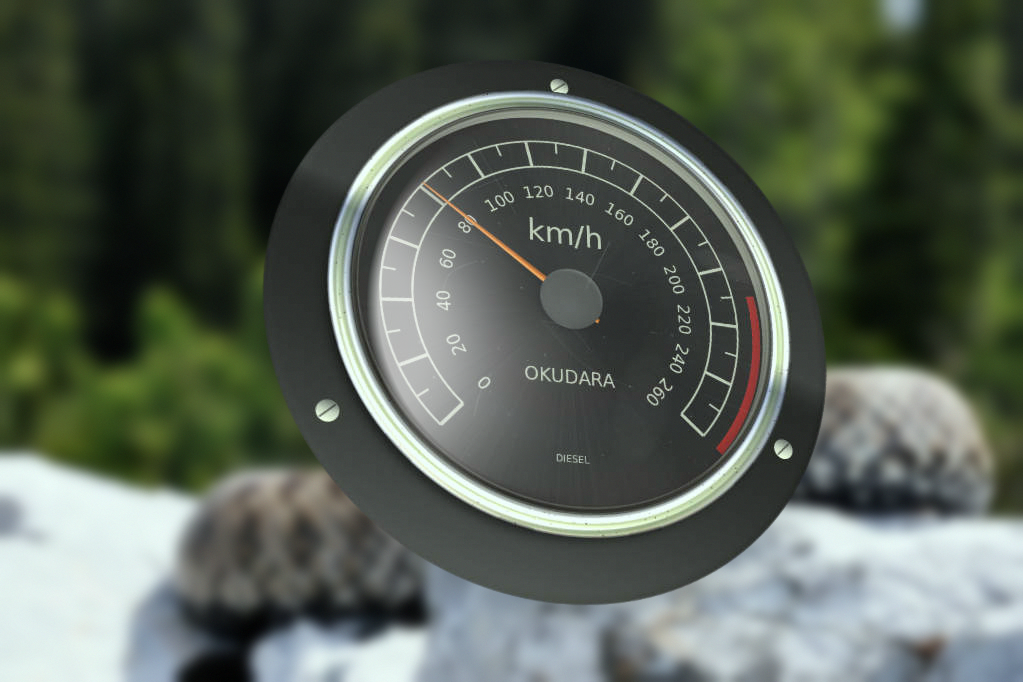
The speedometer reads 80 km/h
